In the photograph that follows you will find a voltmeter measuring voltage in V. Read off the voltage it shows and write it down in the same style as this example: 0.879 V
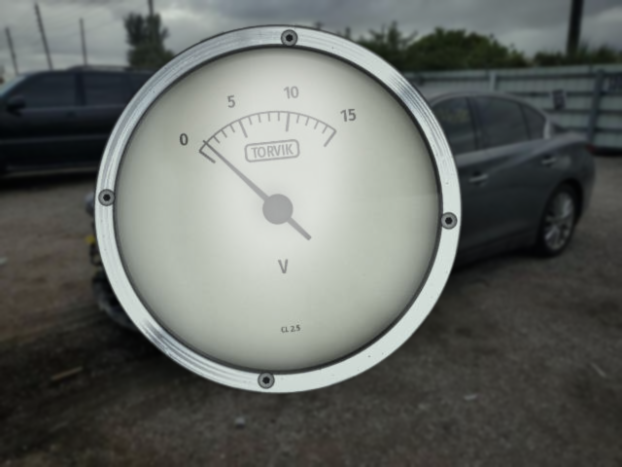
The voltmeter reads 1 V
